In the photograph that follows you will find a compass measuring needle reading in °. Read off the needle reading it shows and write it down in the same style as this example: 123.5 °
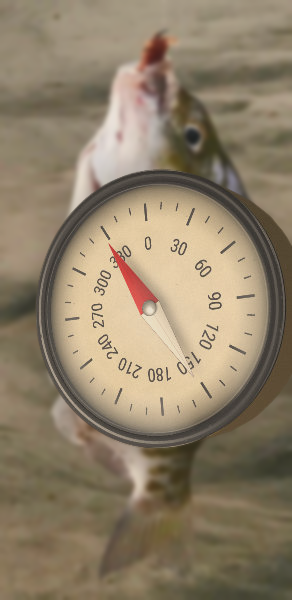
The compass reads 330 °
